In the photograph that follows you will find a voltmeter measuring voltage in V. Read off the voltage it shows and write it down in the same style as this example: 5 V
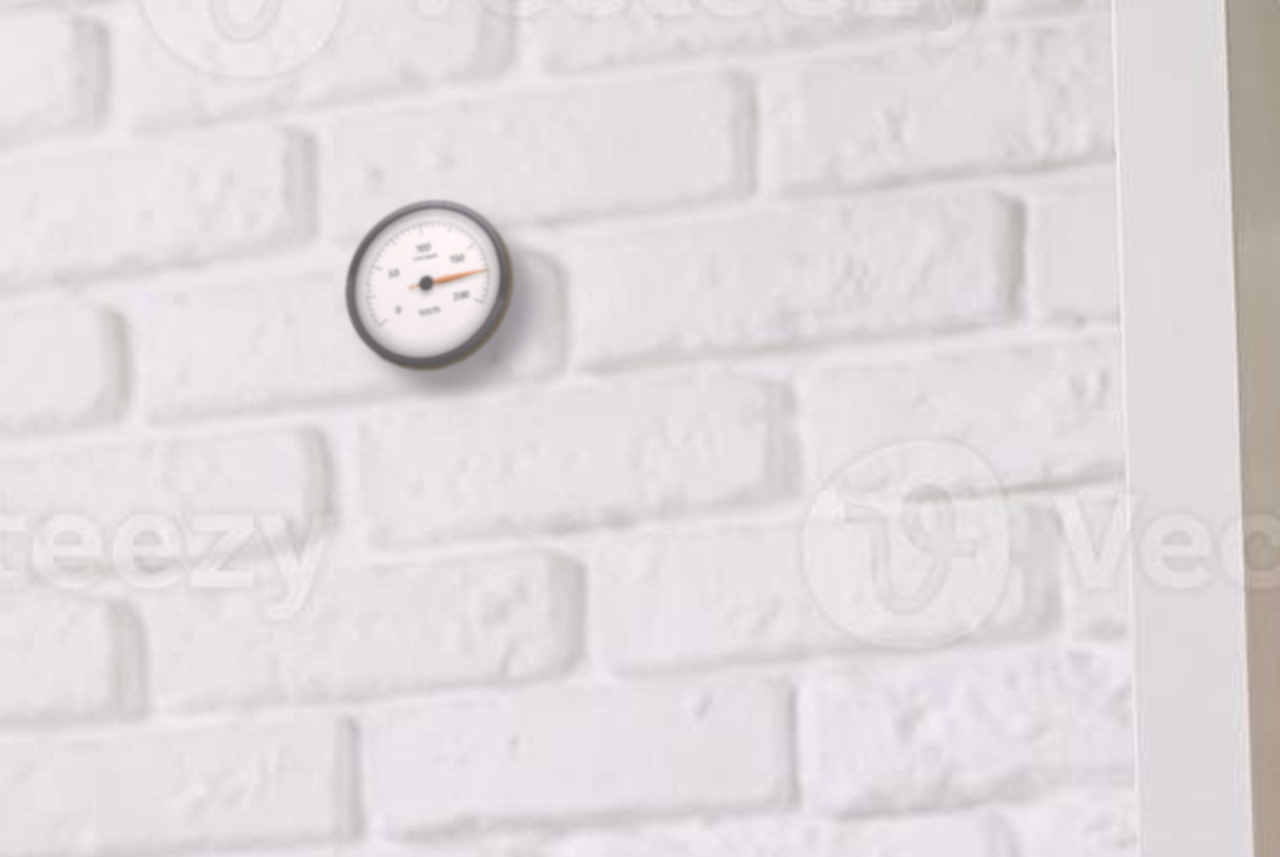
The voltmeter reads 175 V
